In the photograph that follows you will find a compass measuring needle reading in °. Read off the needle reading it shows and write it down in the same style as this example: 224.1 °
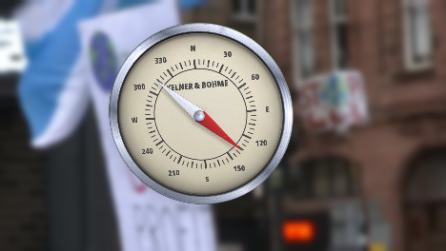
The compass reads 135 °
